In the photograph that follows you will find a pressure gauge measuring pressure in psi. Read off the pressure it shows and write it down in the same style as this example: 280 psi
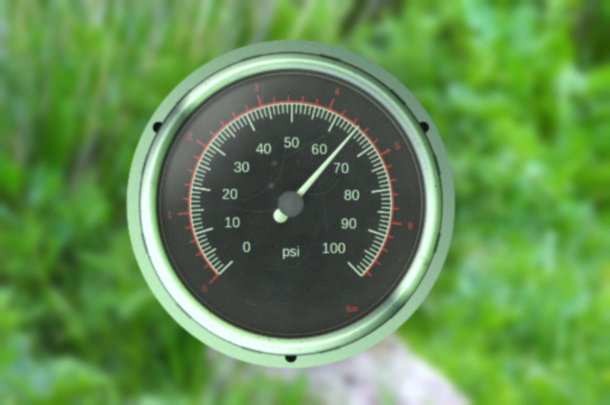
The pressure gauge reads 65 psi
